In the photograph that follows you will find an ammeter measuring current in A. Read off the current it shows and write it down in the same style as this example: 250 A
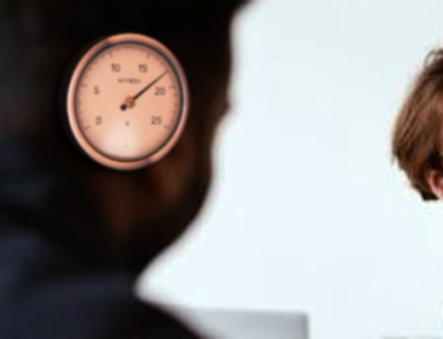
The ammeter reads 18 A
